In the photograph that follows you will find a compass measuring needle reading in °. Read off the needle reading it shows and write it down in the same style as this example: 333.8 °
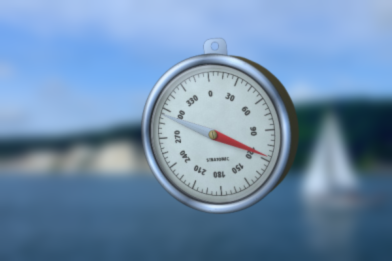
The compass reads 115 °
